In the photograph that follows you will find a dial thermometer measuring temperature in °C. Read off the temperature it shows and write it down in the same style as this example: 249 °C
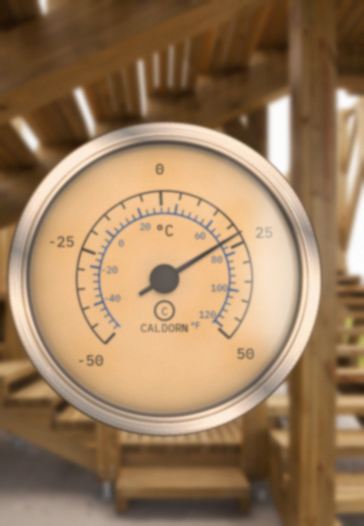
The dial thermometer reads 22.5 °C
